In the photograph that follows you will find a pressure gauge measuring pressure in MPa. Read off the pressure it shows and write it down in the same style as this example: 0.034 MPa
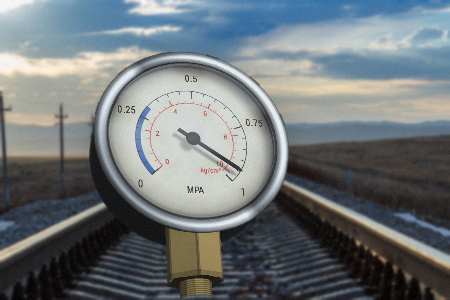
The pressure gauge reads 0.95 MPa
